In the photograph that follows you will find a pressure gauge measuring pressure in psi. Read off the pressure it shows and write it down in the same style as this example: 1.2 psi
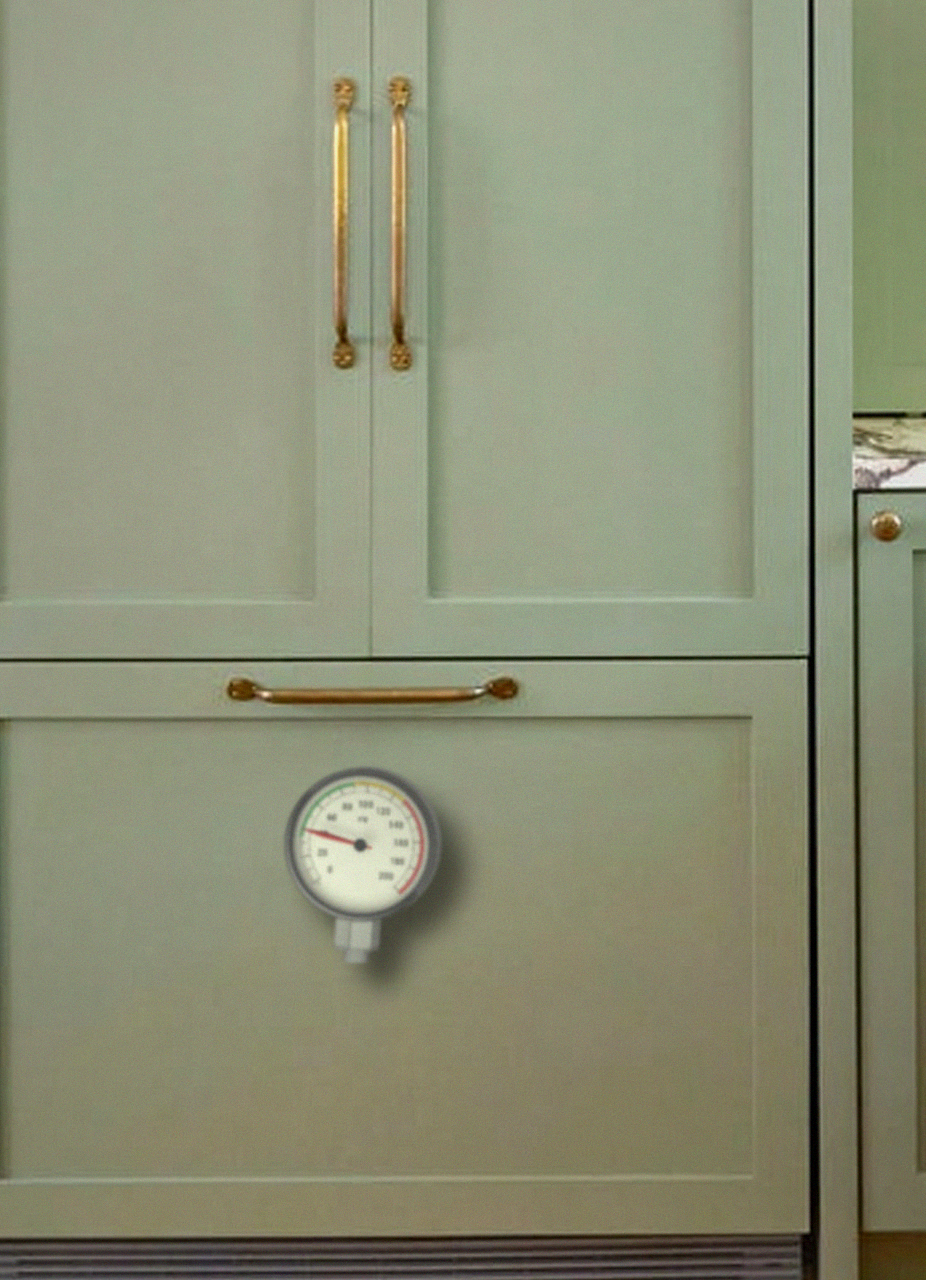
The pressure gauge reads 40 psi
